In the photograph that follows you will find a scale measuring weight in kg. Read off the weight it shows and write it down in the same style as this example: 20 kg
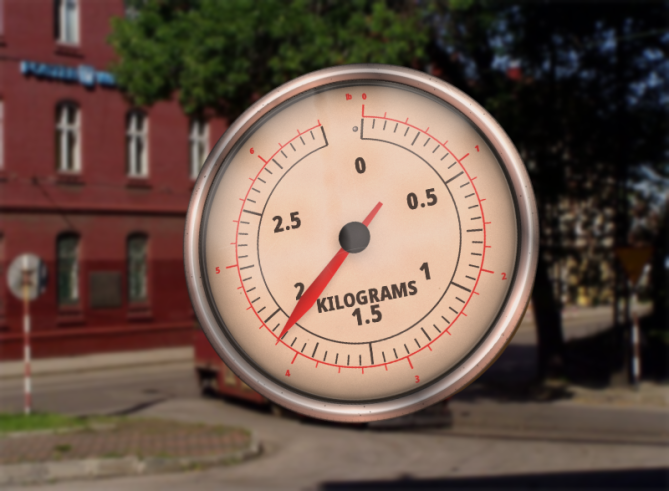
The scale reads 1.9 kg
